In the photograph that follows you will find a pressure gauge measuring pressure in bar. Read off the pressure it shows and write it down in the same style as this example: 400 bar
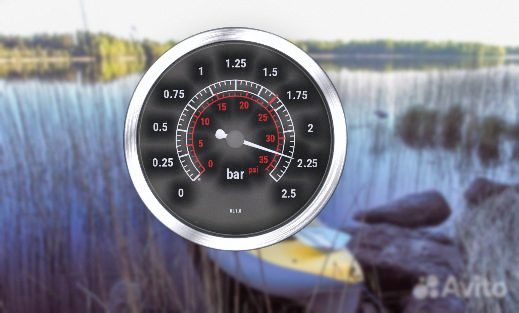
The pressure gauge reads 2.25 bar
